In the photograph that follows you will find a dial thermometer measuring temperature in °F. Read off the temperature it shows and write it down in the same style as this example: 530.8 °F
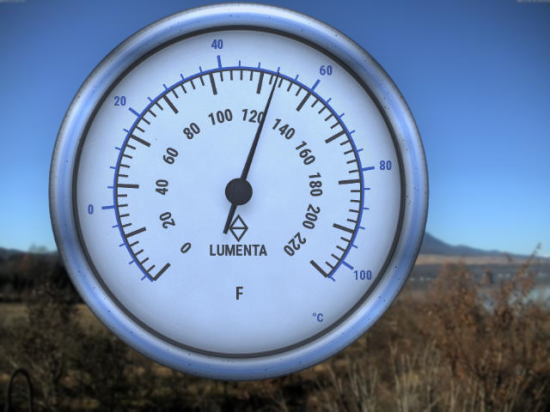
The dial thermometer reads 126 °F
